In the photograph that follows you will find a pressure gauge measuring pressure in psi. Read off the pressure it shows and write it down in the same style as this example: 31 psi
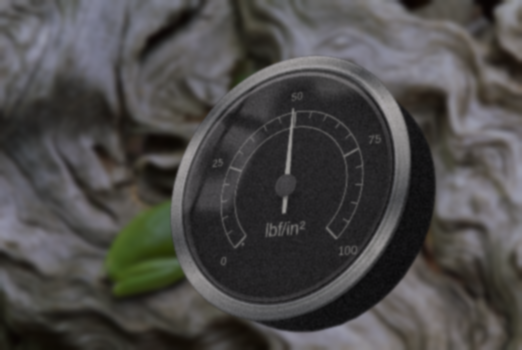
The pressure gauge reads 50 psi
